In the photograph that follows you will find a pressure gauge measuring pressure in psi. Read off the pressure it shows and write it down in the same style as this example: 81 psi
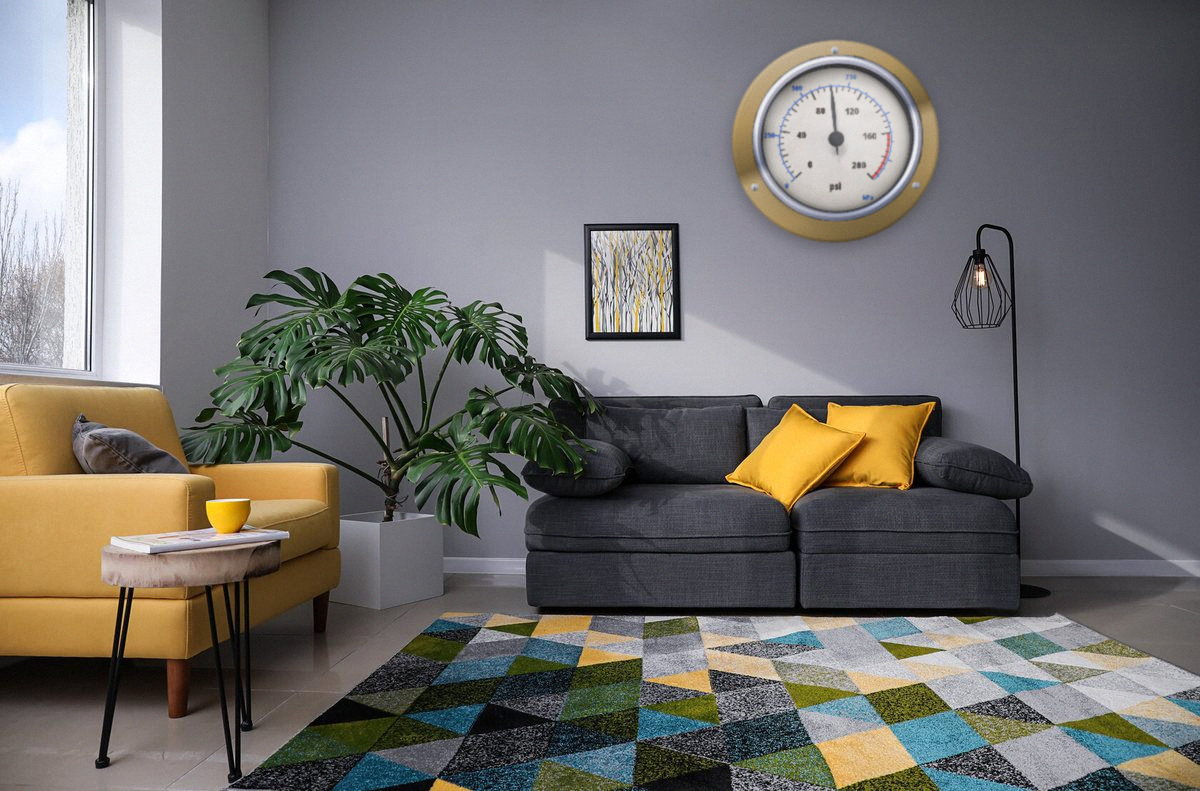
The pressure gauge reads 95 psi
